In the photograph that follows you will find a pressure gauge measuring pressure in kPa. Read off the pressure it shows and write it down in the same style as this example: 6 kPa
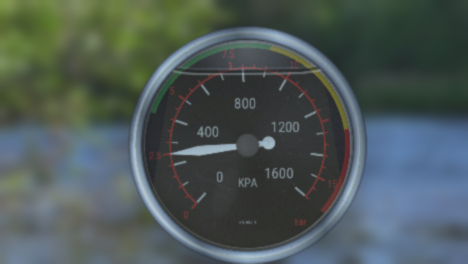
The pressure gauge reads 250 kPa
